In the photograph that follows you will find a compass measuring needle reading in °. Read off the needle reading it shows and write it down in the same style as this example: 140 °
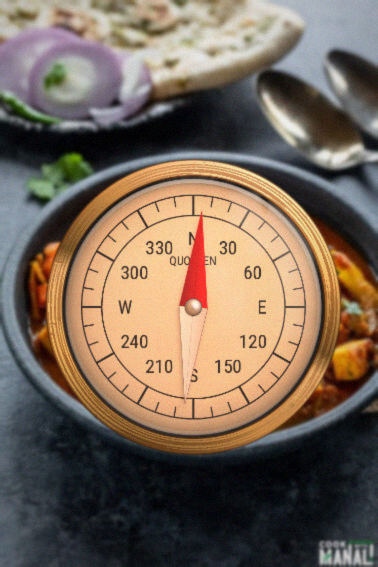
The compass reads 5 °
